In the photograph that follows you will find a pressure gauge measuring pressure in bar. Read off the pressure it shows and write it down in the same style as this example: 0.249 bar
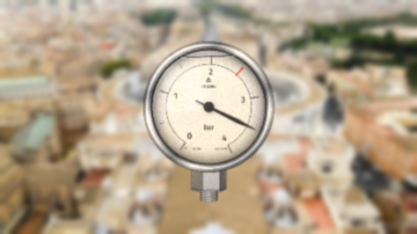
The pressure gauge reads 3.5 bar
